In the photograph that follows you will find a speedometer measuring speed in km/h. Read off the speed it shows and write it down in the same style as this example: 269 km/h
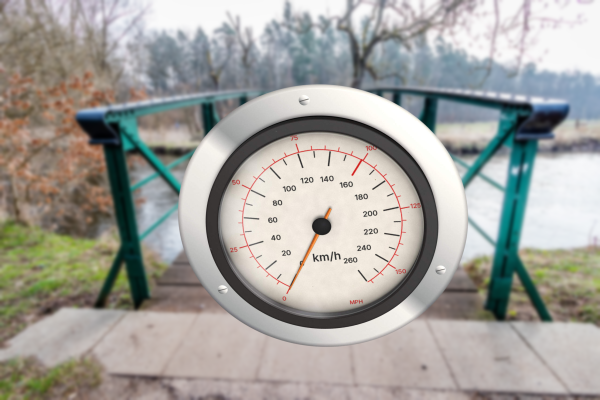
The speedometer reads 0 km/h
